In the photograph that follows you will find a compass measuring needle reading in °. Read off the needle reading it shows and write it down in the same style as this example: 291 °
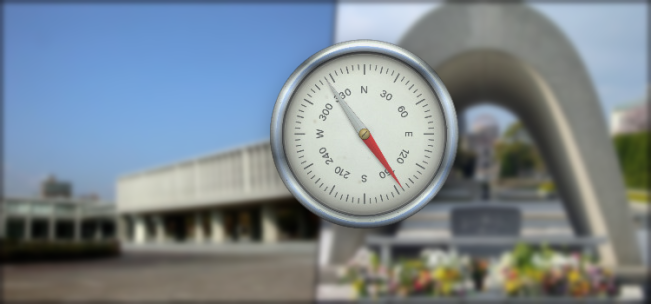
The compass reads 145 °
